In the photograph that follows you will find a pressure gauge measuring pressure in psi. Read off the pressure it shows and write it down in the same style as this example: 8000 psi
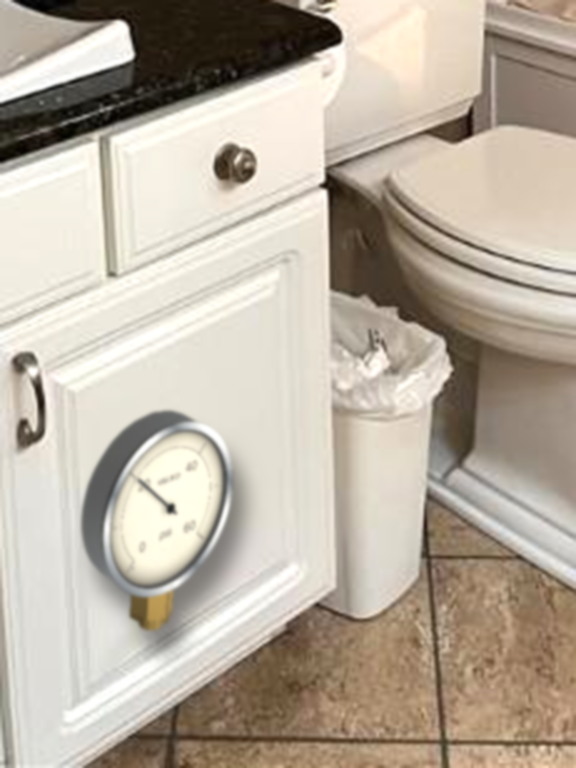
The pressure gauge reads 20 psi
